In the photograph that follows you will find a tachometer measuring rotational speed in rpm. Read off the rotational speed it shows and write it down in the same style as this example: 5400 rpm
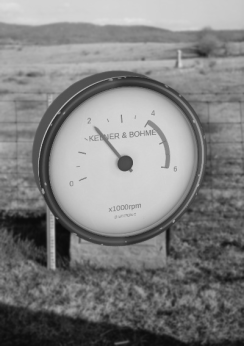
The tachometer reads 2000 rpm
